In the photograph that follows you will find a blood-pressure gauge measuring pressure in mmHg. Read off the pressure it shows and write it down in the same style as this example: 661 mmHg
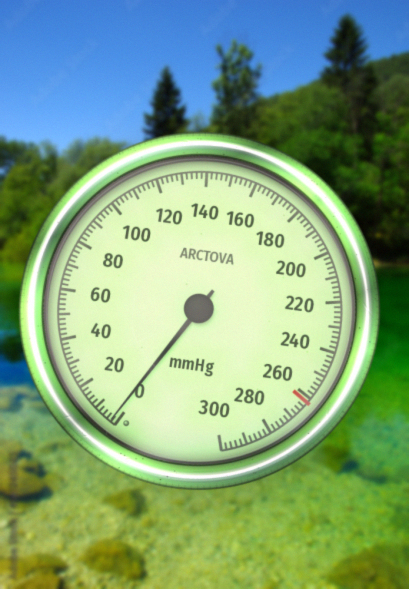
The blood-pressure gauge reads 2 mmHg
